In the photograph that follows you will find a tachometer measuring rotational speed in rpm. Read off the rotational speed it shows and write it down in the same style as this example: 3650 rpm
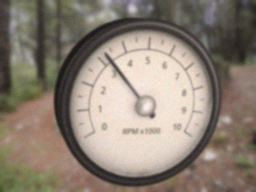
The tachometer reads 3250 rpm
